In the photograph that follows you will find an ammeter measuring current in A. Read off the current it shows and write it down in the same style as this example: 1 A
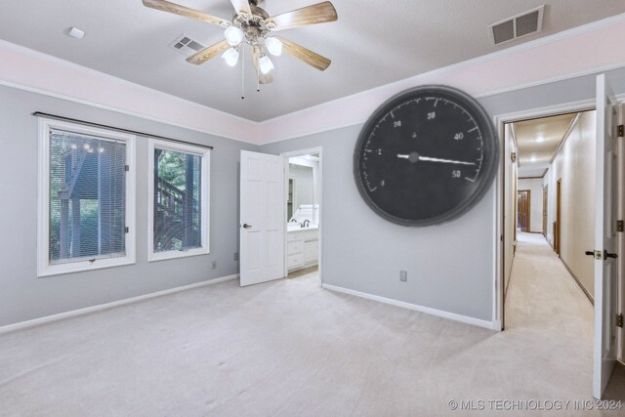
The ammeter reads 47 A
